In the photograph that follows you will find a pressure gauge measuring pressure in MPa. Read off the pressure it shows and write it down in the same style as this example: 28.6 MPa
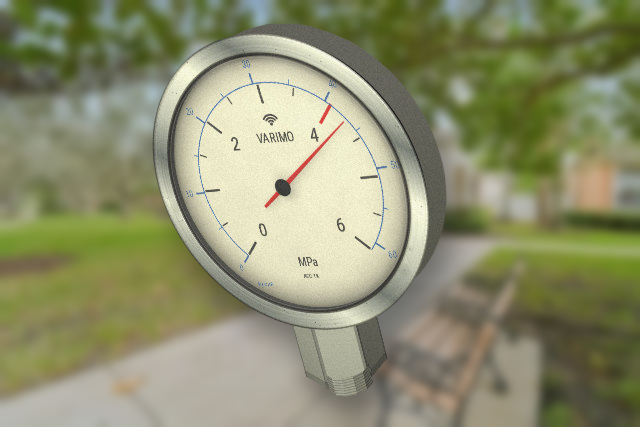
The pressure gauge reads 4.25 MPa
